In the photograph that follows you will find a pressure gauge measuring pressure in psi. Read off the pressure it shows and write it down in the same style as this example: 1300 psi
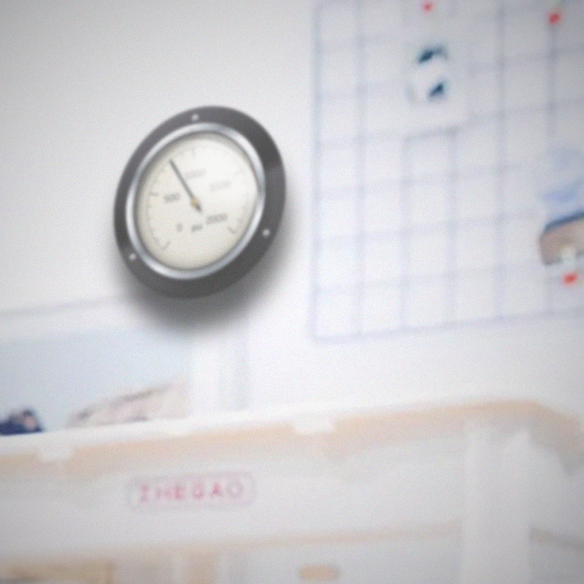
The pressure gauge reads 800 psi
